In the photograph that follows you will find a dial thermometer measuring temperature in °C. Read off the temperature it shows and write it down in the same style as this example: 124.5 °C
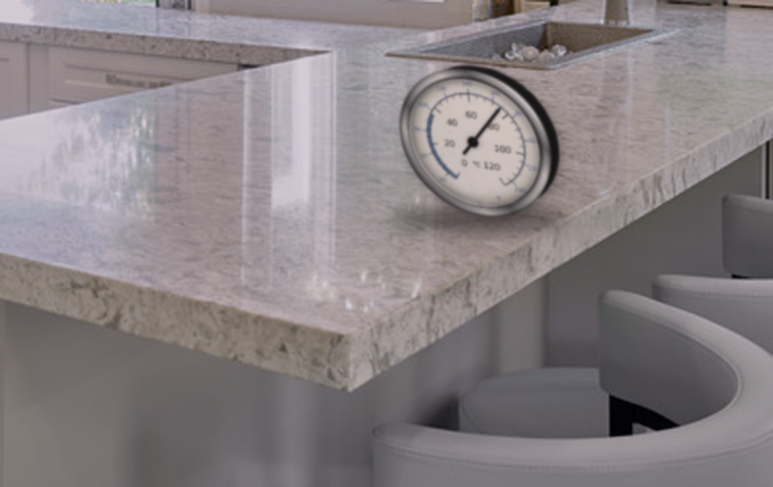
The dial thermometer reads 76 °C
